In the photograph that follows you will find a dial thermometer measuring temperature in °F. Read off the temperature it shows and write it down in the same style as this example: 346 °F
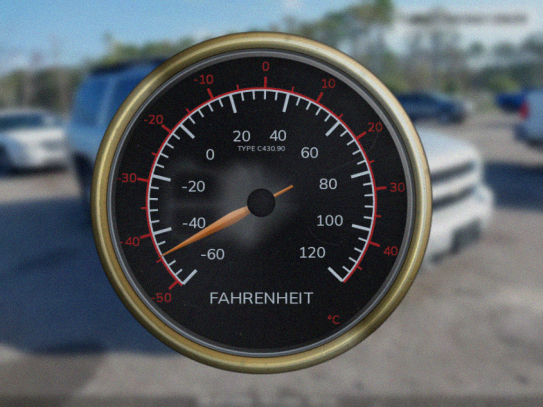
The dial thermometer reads -48 °F
